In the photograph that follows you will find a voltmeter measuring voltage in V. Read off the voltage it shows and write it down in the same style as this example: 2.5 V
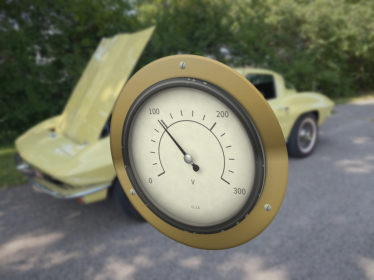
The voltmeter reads 100 V
